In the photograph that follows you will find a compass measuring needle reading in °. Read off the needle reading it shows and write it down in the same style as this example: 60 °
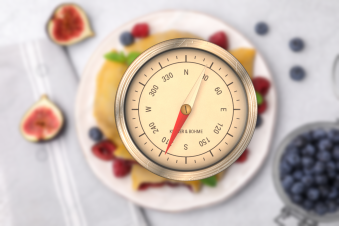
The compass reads 205 °
